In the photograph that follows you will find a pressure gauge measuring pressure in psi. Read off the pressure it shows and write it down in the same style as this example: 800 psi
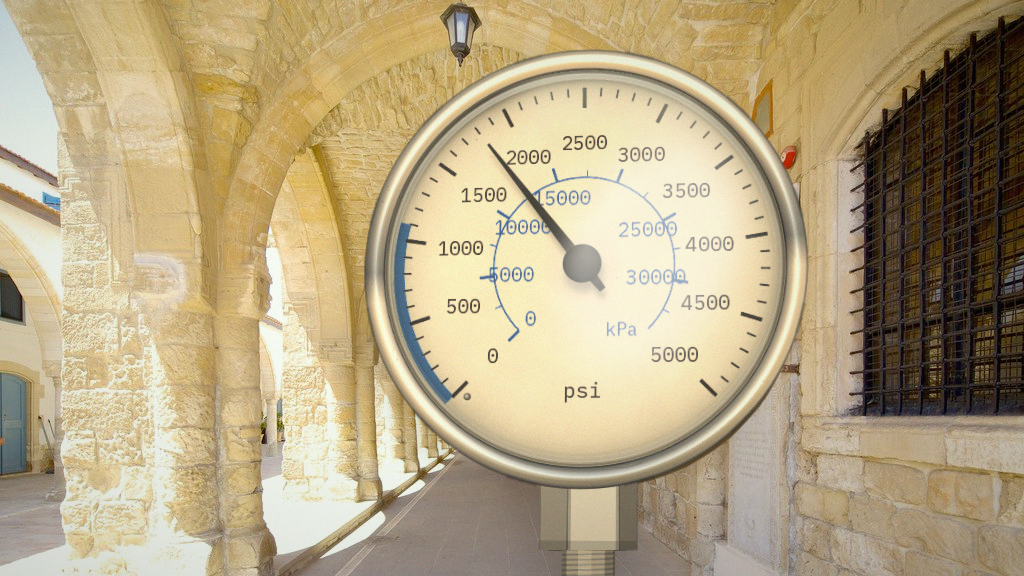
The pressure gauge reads 1800 psi
